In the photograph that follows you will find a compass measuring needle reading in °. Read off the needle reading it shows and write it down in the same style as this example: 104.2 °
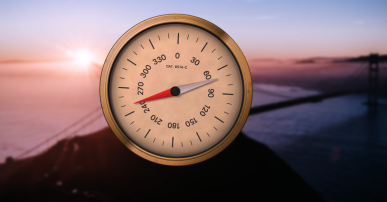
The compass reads 250 °
